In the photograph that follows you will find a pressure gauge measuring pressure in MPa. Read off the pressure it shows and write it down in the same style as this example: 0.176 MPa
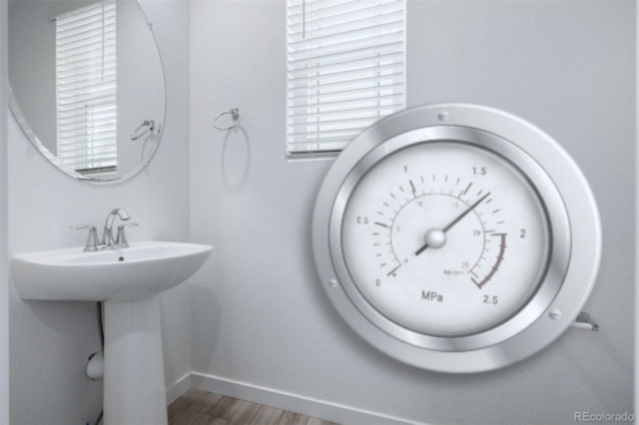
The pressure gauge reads 1.65 MPa
